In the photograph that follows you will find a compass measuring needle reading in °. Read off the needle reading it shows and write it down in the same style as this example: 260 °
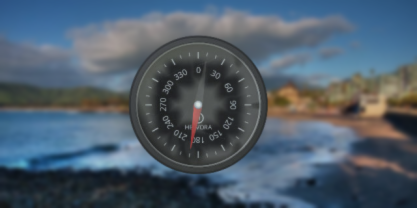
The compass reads 190 °
